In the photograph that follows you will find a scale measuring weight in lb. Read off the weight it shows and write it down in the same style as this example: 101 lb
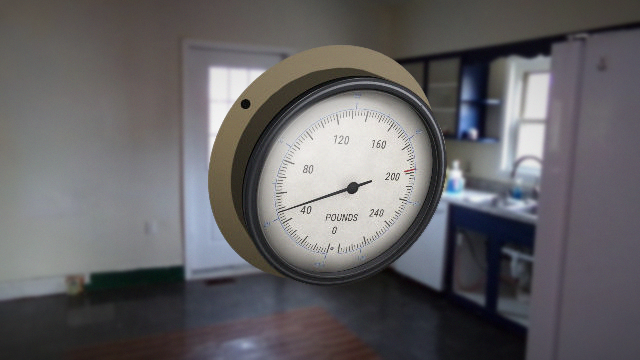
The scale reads 50 lb
